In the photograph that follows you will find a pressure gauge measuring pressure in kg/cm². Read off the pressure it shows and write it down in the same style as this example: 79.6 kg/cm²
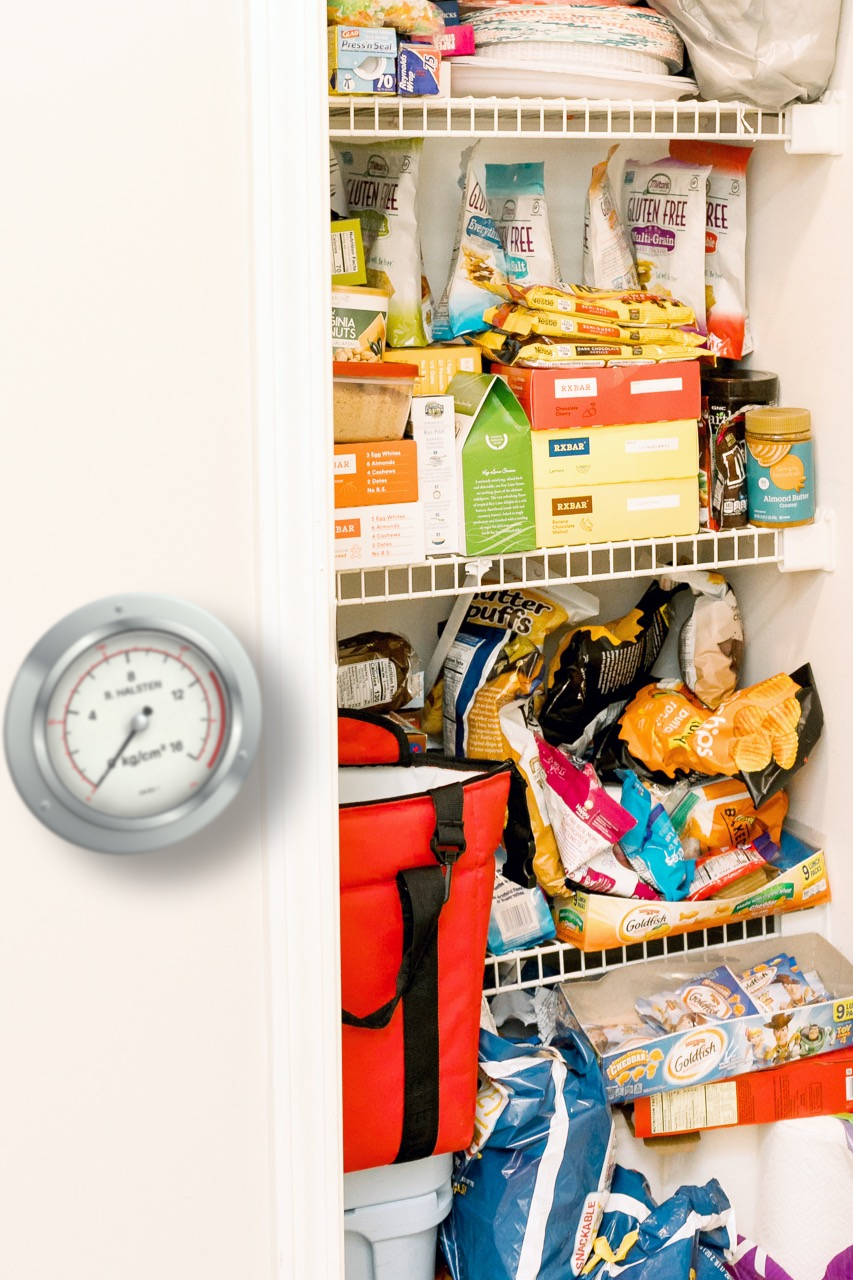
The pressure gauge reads 0 kg/cm²
